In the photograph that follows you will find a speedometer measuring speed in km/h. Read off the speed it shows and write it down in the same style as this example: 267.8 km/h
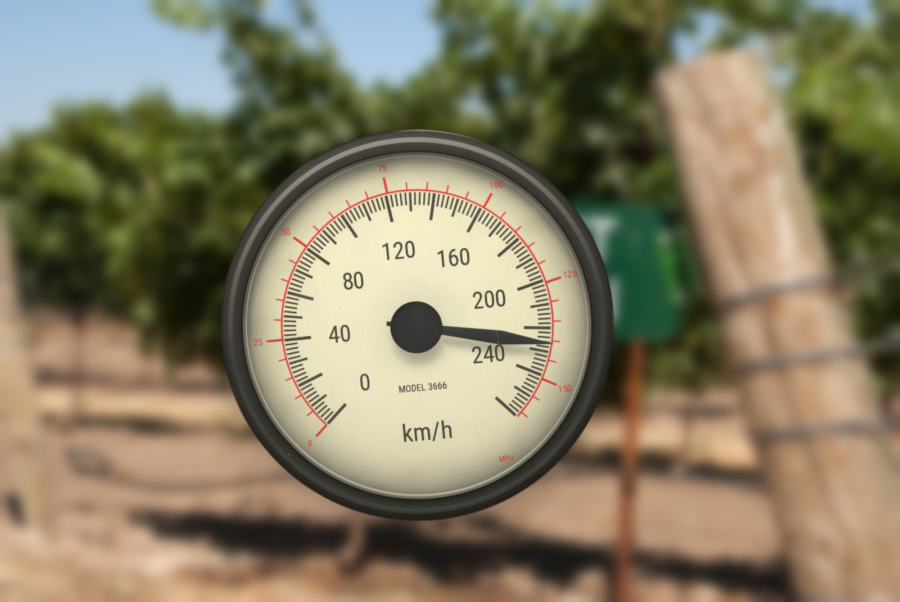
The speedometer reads 226 km/h
